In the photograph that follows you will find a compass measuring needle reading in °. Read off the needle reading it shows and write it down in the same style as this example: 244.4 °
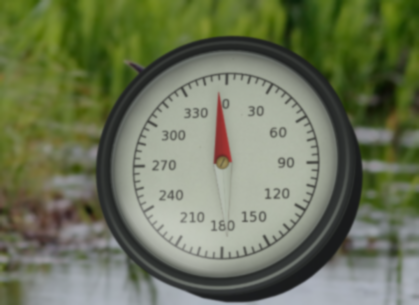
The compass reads 355 °
